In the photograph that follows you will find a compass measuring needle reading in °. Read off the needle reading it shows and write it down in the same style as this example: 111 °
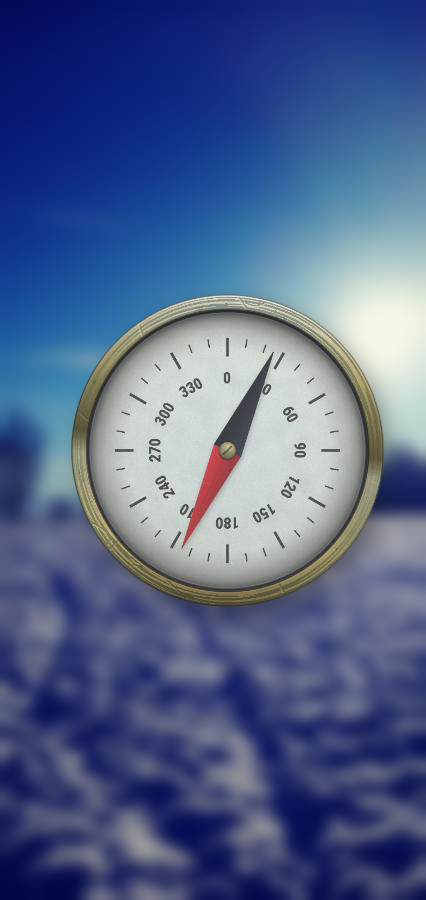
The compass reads 205 °
